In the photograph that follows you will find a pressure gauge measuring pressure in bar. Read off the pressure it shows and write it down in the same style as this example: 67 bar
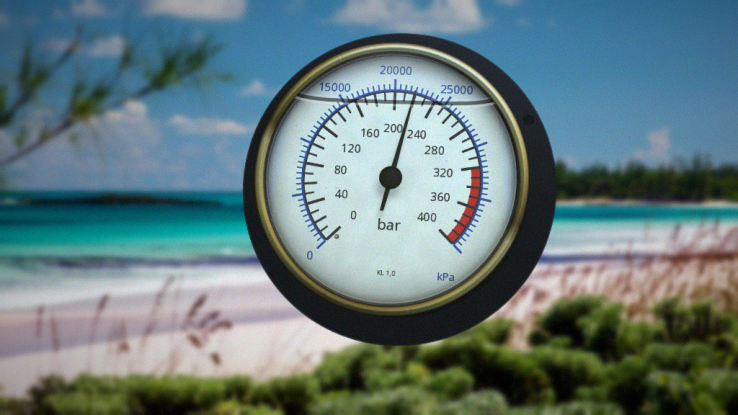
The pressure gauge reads 220 bar
